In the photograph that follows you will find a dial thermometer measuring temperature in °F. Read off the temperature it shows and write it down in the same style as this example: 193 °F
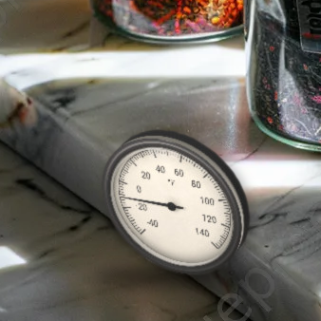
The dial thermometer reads -10 °F
